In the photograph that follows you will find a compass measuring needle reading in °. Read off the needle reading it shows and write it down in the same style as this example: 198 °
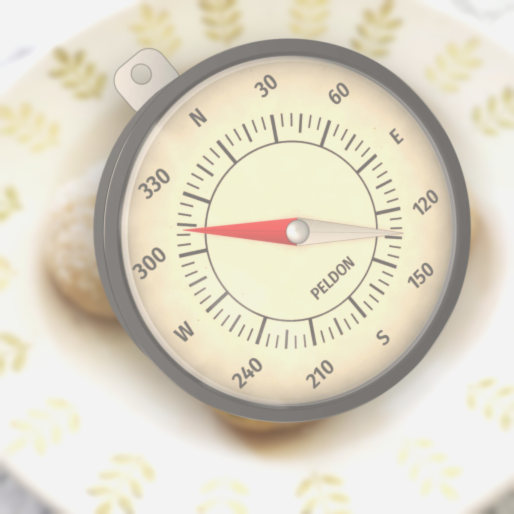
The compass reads 312.5 °
